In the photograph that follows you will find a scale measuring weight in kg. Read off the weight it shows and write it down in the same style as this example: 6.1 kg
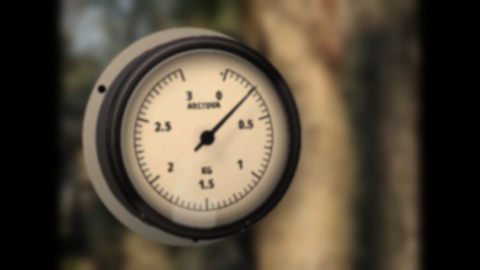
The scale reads 0.25 kg
